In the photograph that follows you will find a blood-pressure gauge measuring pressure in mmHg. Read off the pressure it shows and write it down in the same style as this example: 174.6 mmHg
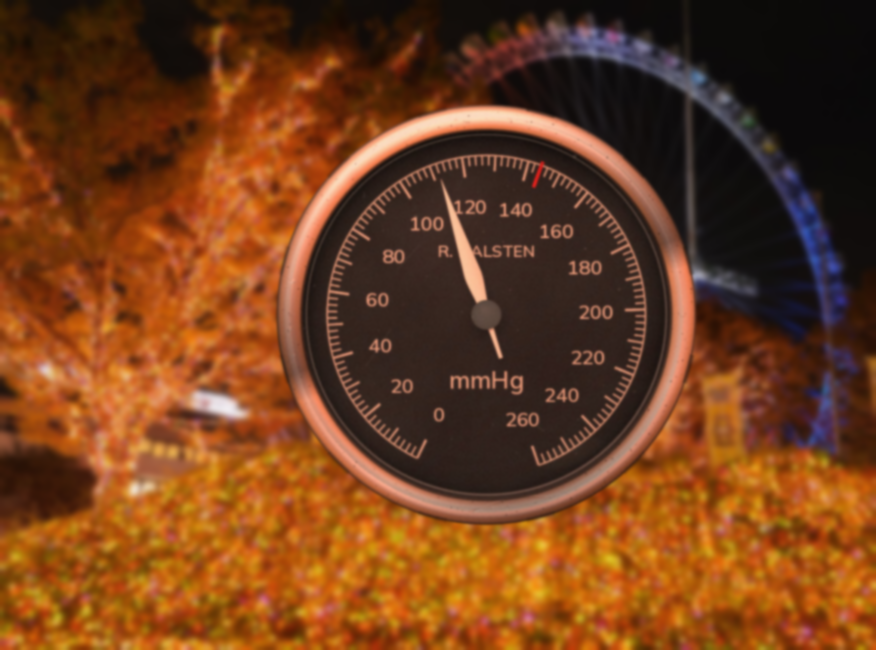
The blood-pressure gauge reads 112 mmHg
